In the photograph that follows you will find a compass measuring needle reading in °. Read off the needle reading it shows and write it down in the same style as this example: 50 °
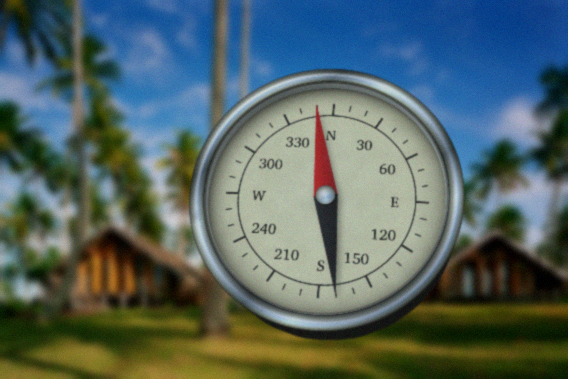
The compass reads 350 °
